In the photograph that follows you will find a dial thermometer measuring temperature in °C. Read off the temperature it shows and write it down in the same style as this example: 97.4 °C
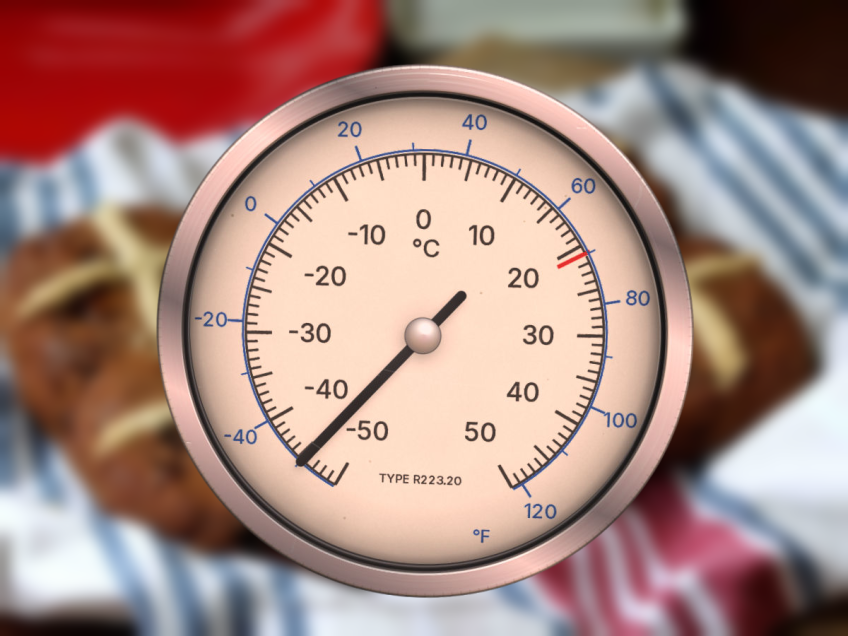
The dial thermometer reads -45.5 °C
